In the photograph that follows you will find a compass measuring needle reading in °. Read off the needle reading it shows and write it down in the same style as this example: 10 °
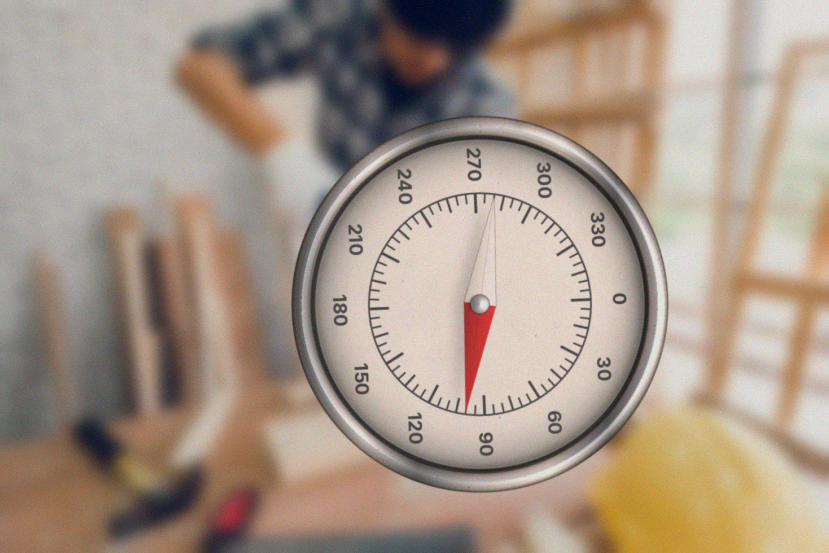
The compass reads 100 °
